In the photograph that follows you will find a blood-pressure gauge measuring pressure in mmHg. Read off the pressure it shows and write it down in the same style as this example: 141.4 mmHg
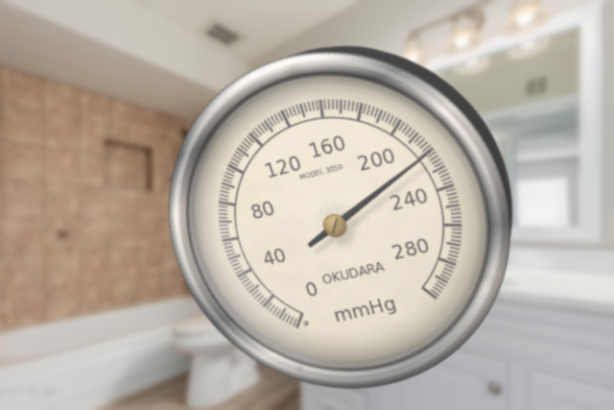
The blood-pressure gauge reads 220 mmHg
